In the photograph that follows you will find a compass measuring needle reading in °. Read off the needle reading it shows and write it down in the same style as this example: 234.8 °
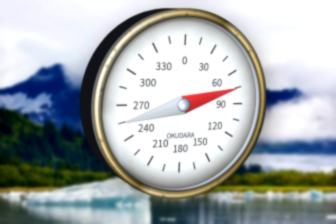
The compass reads 75 °
